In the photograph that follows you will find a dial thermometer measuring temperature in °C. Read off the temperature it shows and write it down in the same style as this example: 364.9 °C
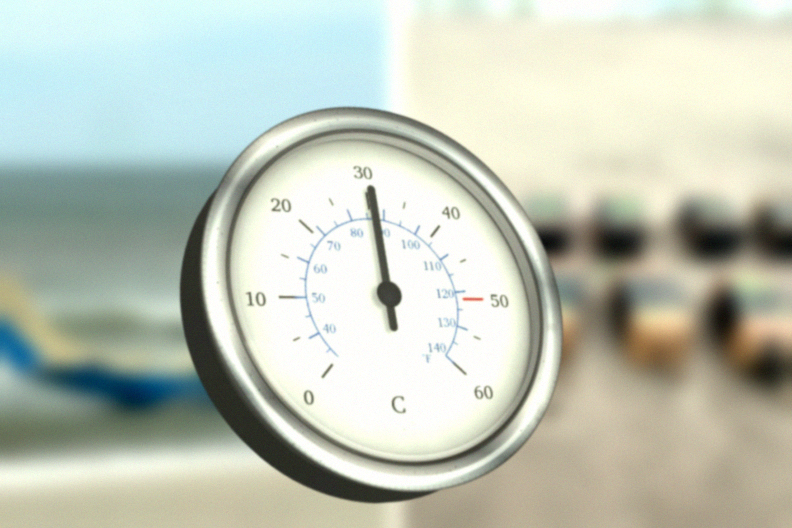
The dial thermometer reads 30 °C
